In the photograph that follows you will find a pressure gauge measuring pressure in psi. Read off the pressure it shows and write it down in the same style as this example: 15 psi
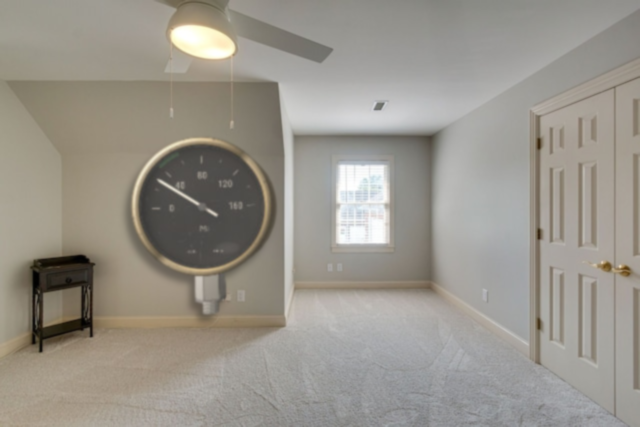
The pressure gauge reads 30 psi
